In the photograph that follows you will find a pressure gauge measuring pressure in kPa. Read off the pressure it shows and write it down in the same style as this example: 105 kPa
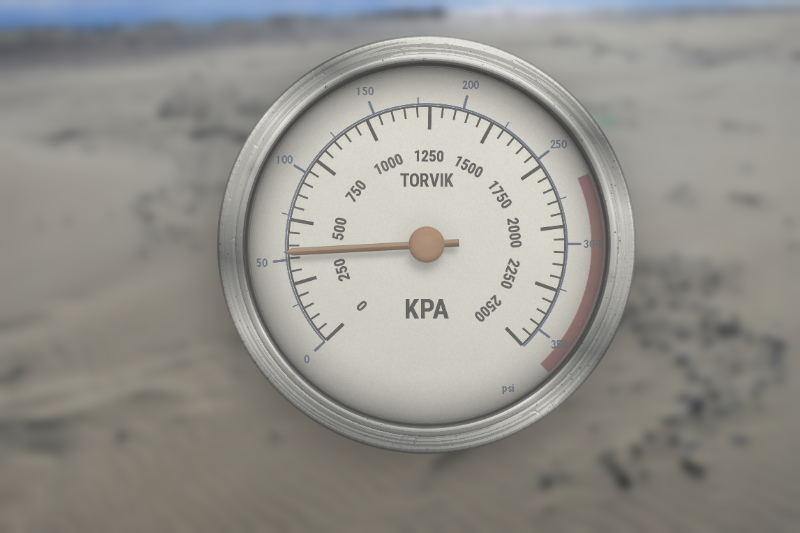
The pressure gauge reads 375 kPa
